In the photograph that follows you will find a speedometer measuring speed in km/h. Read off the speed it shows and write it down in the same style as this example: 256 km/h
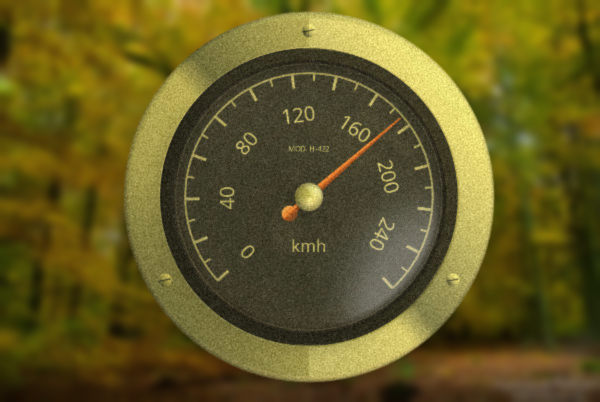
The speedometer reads 175 km/h
